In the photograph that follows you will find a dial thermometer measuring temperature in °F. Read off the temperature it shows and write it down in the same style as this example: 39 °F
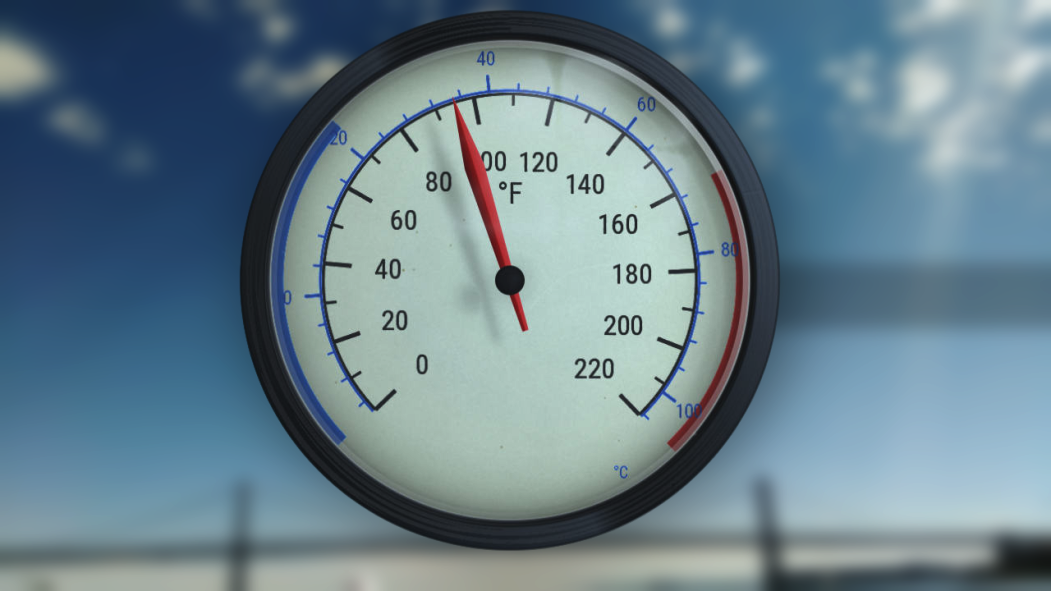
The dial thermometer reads 95 °F
